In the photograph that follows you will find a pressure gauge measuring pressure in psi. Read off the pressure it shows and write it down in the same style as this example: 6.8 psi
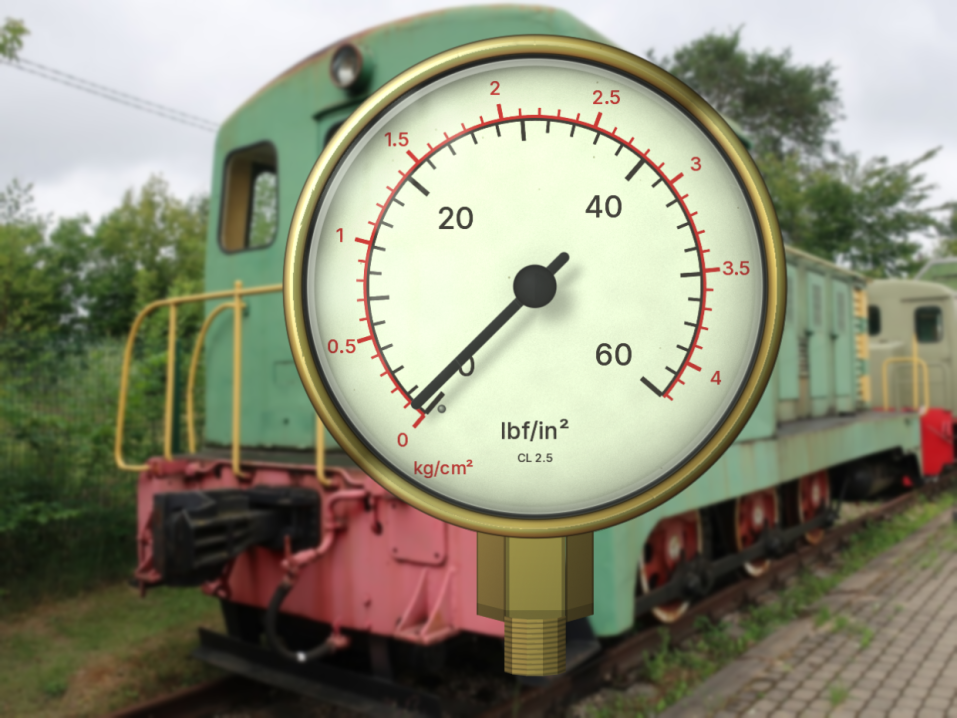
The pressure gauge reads 1 psi
